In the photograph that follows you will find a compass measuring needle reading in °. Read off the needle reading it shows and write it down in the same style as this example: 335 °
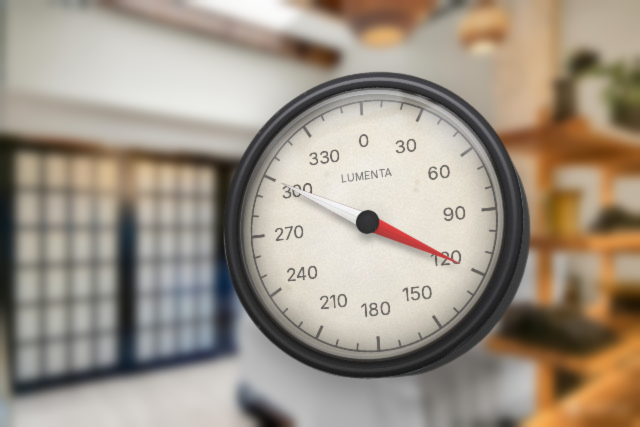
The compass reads 120 °
